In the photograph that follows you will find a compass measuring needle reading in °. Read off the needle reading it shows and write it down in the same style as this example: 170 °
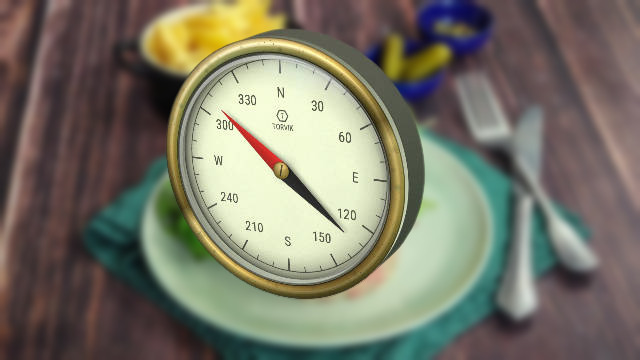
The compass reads 310 °
